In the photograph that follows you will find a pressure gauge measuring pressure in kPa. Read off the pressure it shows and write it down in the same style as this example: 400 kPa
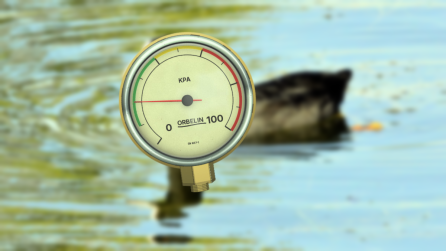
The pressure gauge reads 20 kPa
